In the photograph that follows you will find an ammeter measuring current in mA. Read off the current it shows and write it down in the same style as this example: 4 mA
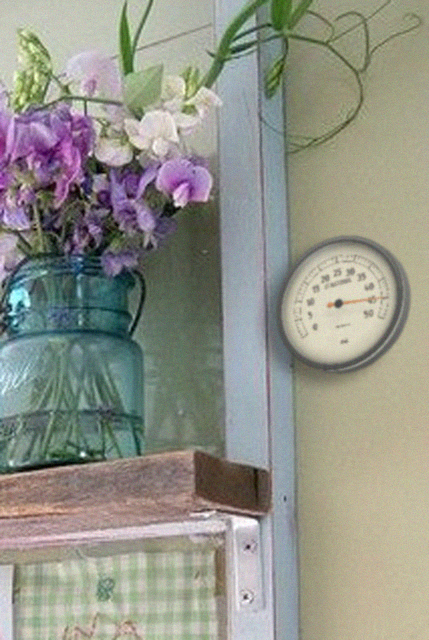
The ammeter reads 45 mA
